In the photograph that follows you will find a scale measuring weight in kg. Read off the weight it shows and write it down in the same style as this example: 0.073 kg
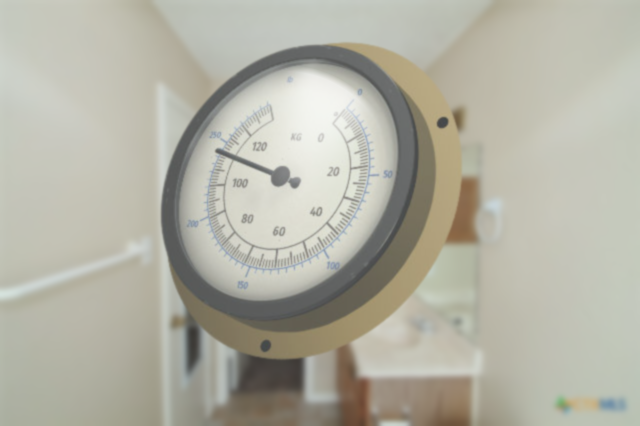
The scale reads 110 kg
